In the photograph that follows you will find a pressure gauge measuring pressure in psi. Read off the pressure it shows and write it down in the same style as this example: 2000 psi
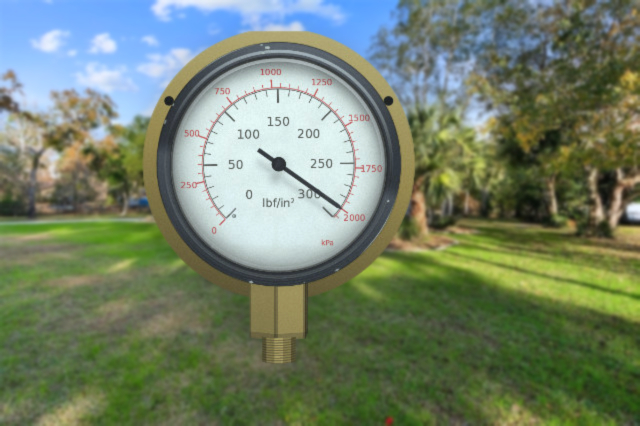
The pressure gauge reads 290 psi
